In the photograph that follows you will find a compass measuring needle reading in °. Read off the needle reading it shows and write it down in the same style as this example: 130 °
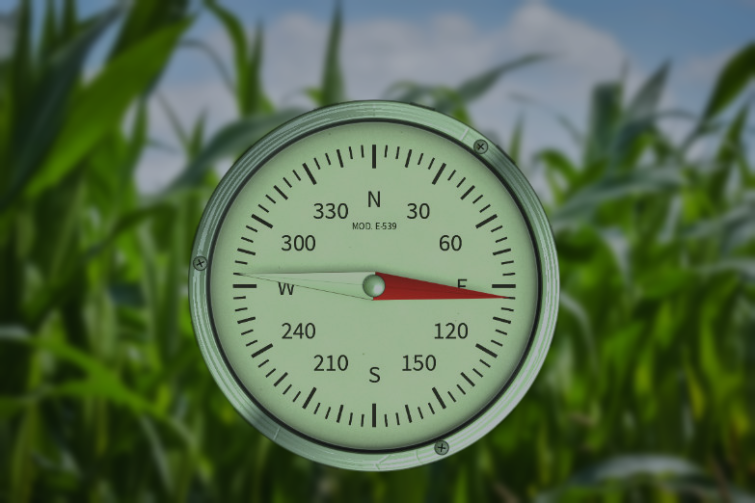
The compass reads 95 °
